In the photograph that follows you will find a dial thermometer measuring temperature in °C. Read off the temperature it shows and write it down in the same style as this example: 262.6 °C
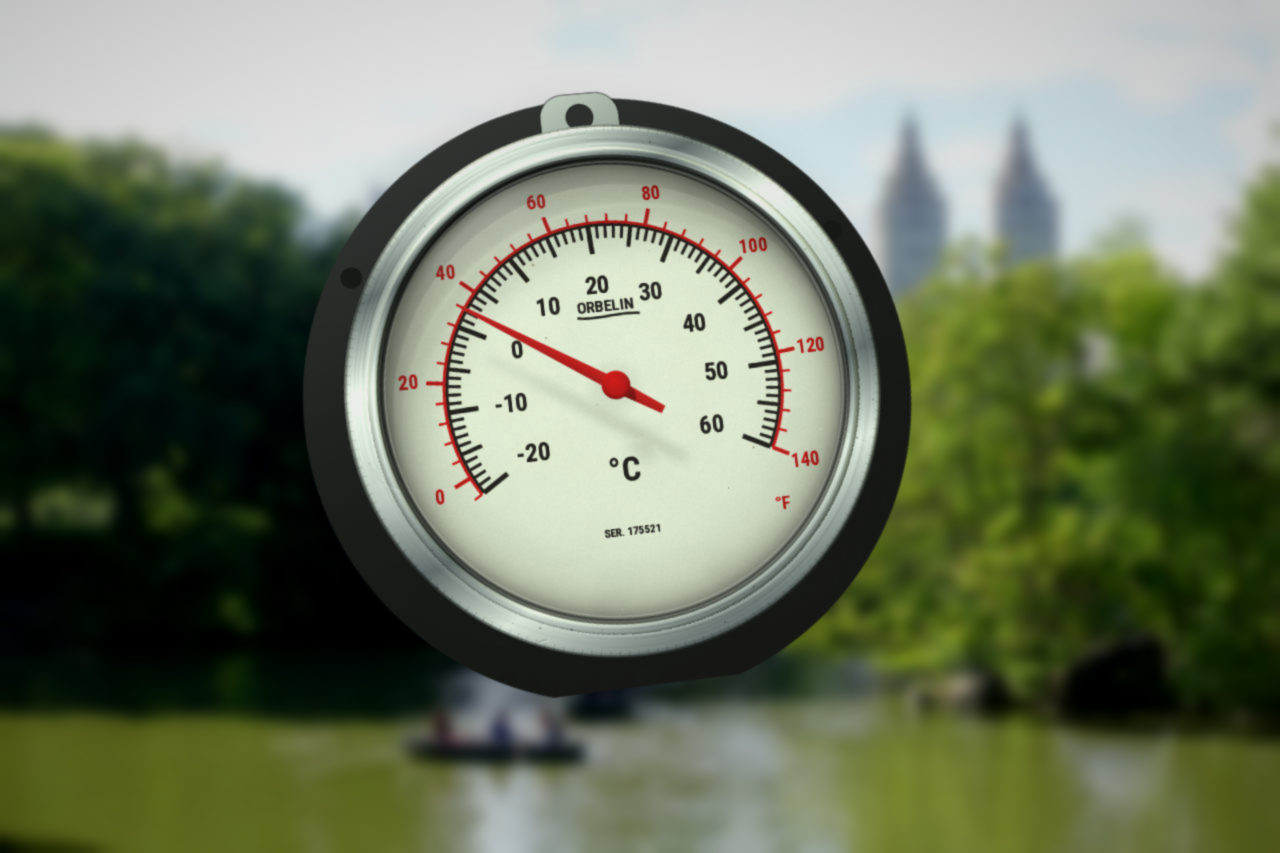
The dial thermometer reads 2 °C
